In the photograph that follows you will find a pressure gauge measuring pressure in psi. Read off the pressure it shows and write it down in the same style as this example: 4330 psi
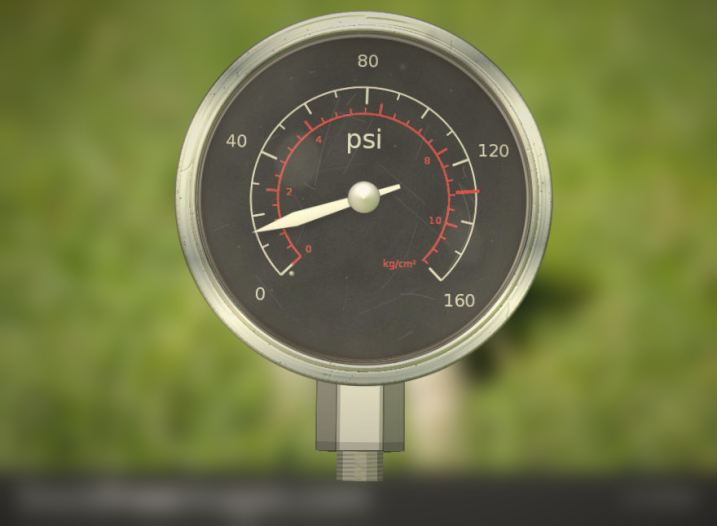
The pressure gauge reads 15 psi
